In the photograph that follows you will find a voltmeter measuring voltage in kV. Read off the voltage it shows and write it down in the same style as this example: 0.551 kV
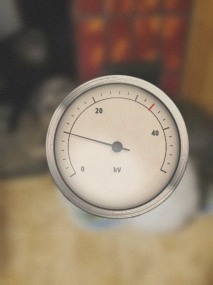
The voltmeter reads 10 kV
